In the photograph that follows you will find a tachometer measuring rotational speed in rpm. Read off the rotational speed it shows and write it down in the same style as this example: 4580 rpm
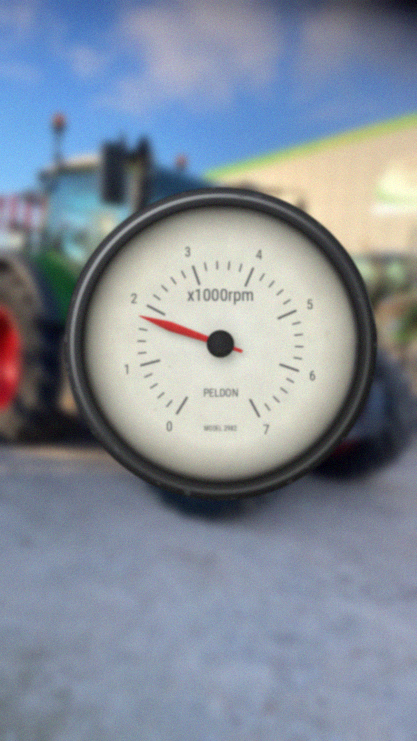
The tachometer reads 1800 rpm
